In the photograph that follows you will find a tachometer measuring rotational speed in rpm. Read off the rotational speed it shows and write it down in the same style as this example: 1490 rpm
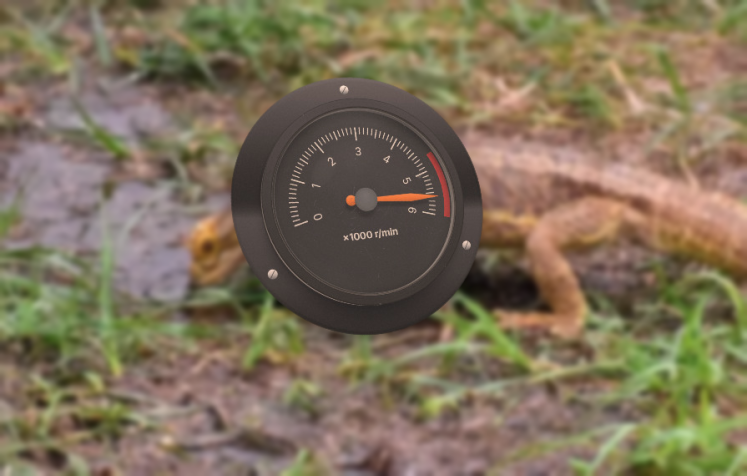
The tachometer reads 5600 rpm
